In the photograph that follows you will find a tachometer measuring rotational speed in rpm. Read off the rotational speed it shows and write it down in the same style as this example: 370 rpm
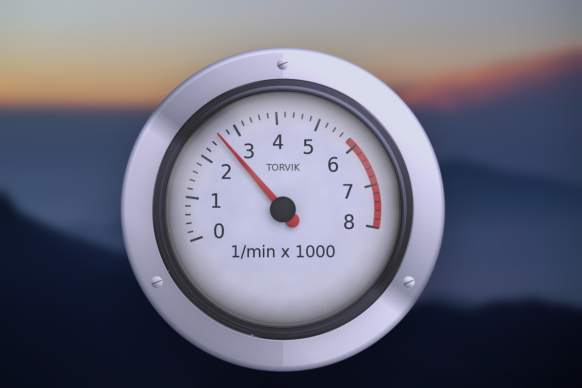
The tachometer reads 2600 rpm
